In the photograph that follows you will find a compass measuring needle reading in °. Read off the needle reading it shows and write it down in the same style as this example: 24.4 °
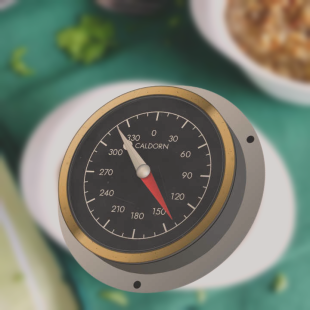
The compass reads 140 °
